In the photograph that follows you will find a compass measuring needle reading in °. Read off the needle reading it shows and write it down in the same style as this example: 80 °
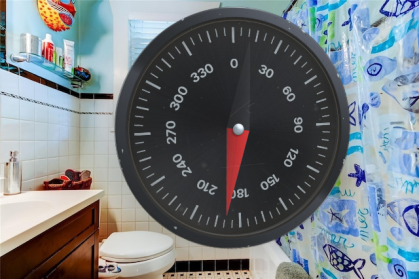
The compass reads 190 °
